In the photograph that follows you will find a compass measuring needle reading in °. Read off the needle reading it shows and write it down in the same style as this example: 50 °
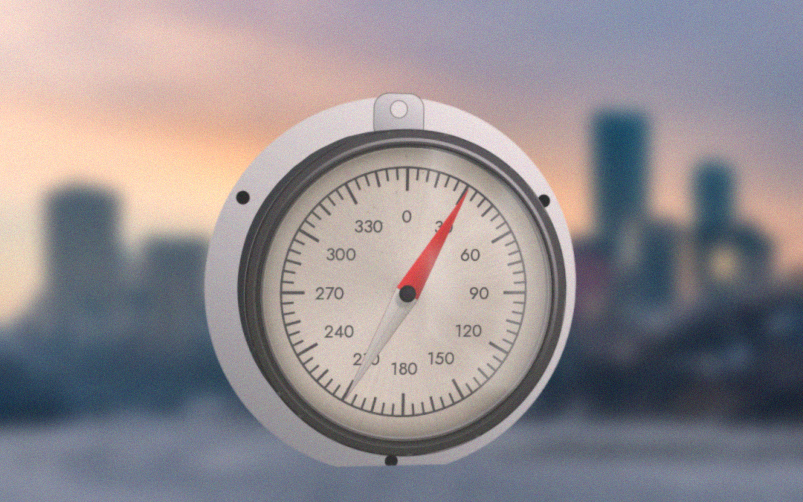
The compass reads 30 °
